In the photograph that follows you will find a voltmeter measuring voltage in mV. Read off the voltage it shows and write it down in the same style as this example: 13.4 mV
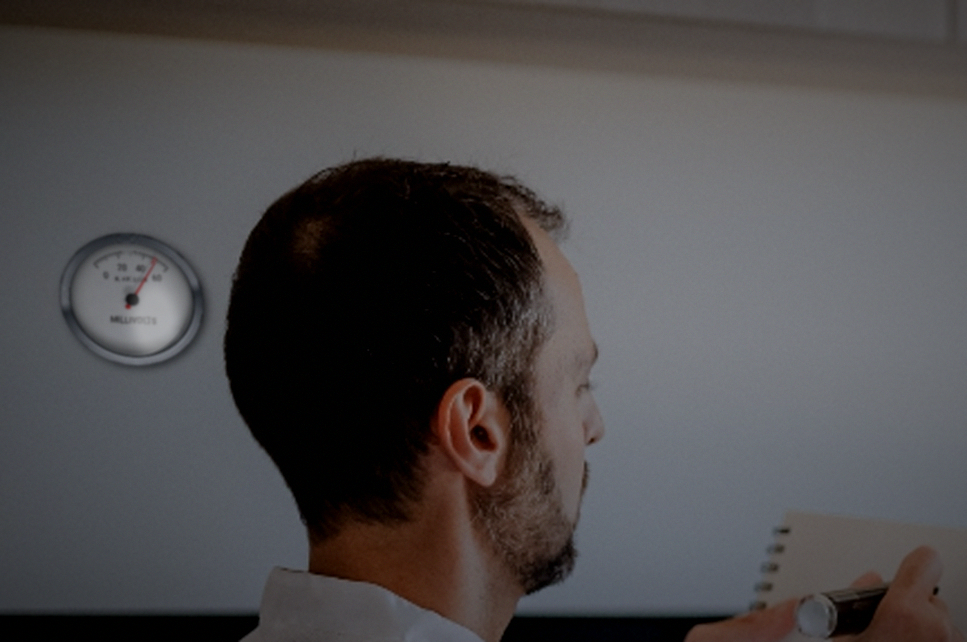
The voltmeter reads 50 mV
